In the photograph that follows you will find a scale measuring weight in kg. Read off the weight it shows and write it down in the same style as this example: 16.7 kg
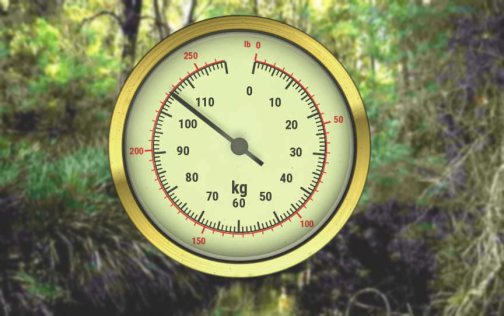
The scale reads 105 kg
